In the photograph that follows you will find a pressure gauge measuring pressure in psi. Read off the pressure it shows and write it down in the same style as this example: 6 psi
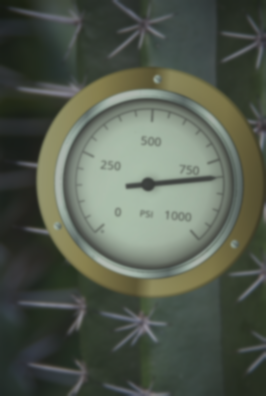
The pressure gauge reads 800 psi
